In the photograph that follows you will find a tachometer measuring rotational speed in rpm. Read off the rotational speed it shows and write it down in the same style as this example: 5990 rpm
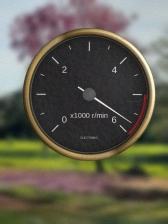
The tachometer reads 5750 rpm
